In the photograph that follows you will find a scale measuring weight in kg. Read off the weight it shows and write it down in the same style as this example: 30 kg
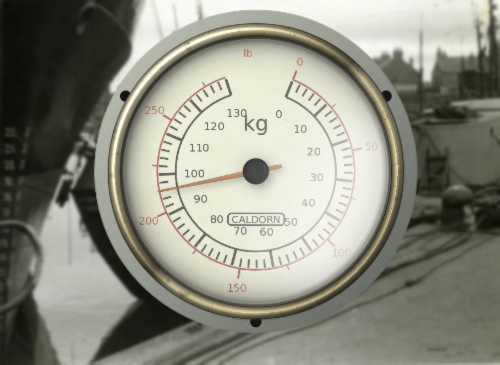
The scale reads 96 kg
